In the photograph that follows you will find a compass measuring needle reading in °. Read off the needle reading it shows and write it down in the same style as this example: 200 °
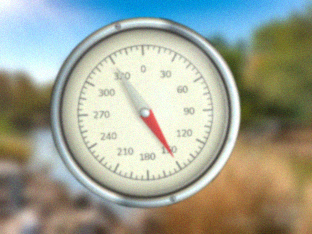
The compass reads 150 °
